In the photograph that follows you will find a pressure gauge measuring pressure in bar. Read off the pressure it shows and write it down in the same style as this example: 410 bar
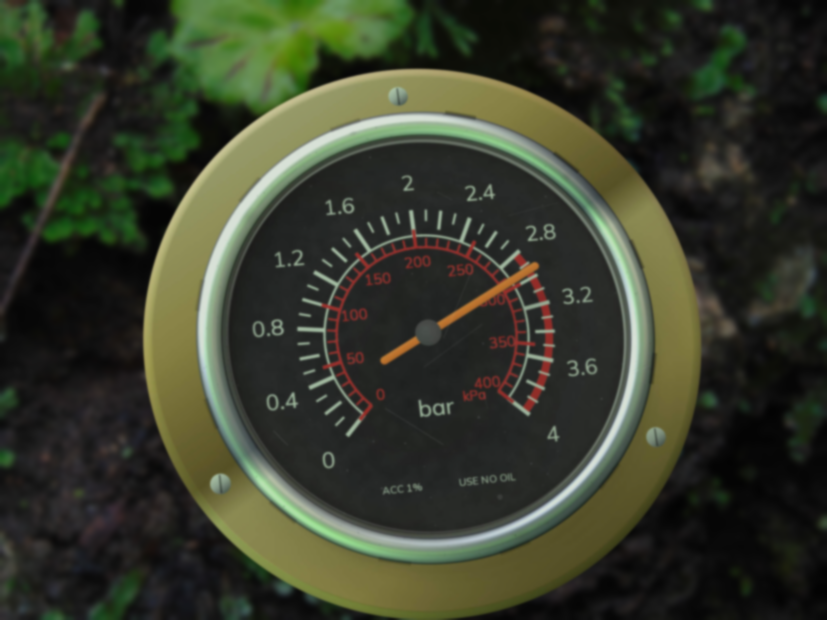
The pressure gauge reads 2.95 bar
